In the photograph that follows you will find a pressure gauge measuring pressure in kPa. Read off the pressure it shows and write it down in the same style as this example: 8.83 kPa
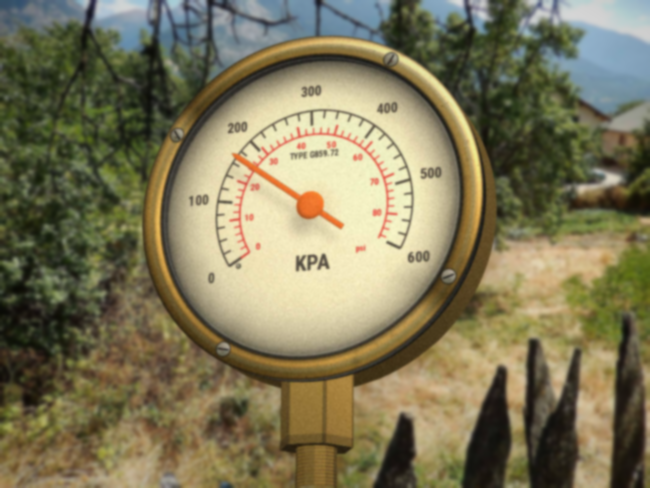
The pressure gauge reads 170 kPa
